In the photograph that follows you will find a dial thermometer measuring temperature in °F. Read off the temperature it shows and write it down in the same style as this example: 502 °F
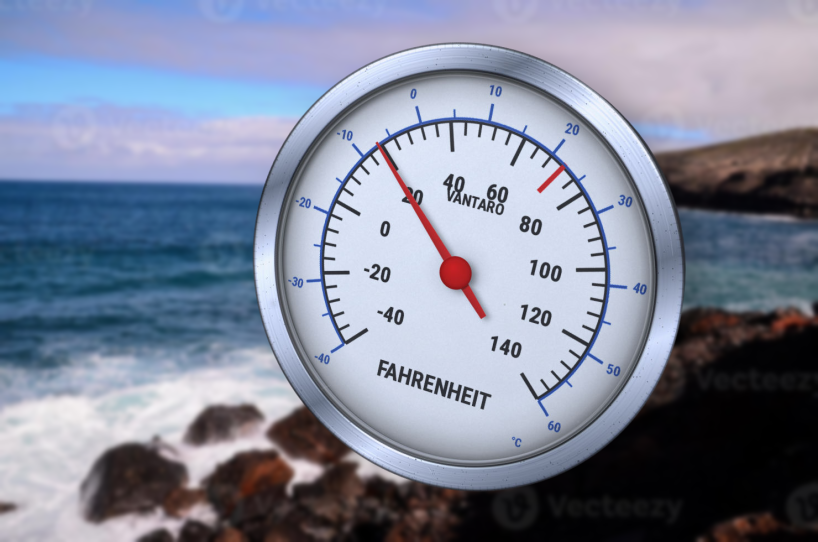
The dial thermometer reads 20 °F
